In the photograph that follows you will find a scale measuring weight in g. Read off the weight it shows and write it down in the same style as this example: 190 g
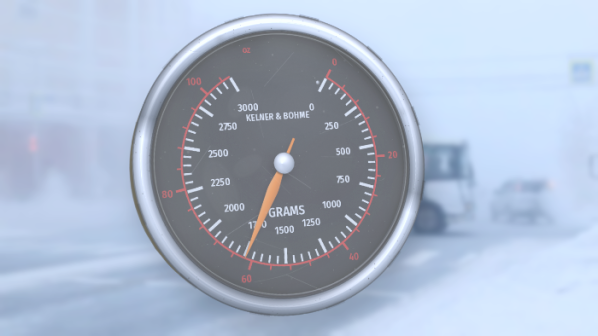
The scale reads 1750 g
